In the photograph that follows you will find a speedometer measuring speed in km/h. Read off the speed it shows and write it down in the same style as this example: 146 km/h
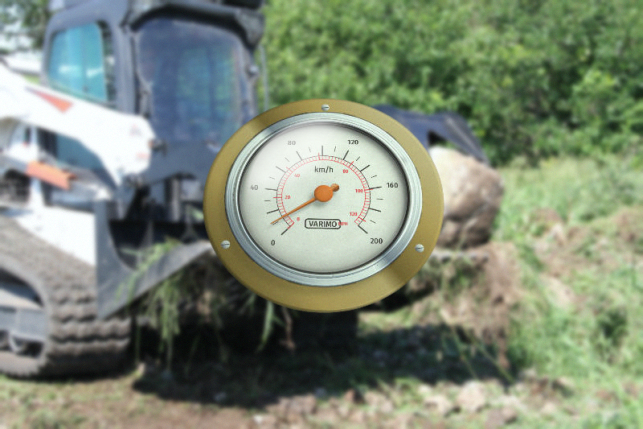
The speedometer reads 10 km/h
